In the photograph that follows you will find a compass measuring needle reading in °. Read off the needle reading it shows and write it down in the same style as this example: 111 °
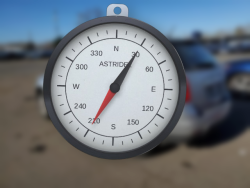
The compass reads 210 °
